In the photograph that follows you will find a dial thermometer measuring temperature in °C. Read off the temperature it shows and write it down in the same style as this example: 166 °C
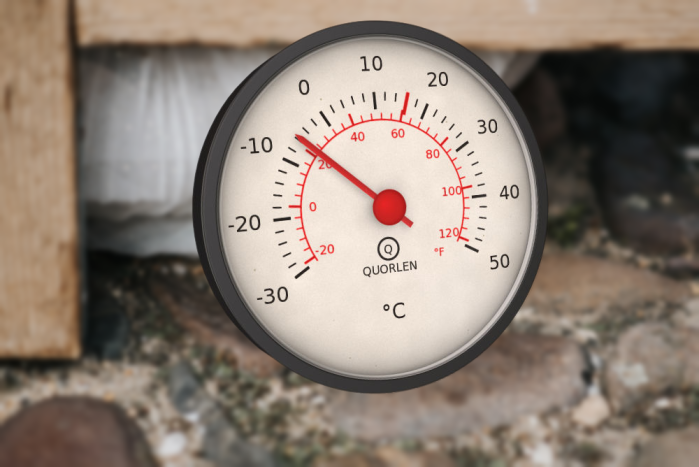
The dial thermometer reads -6 °C
